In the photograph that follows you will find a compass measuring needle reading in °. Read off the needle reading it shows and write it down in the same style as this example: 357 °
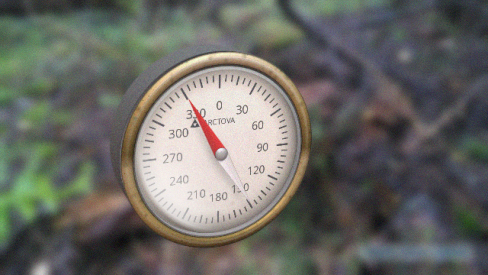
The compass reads 330 °
